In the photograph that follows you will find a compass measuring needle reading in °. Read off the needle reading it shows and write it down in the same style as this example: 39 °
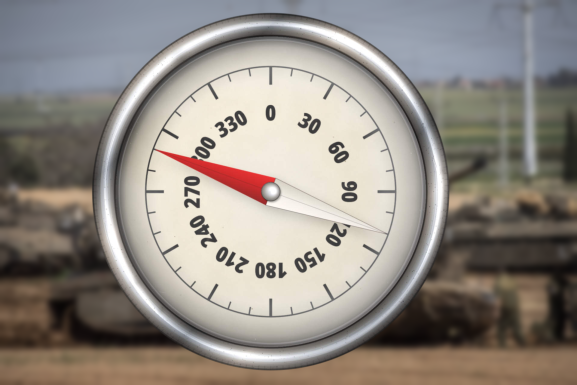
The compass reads 290 °
